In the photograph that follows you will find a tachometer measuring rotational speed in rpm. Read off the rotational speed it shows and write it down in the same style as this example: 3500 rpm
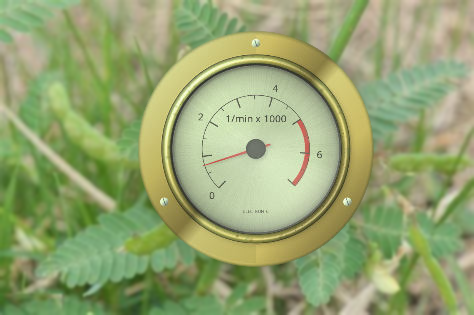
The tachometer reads 750 rpm
